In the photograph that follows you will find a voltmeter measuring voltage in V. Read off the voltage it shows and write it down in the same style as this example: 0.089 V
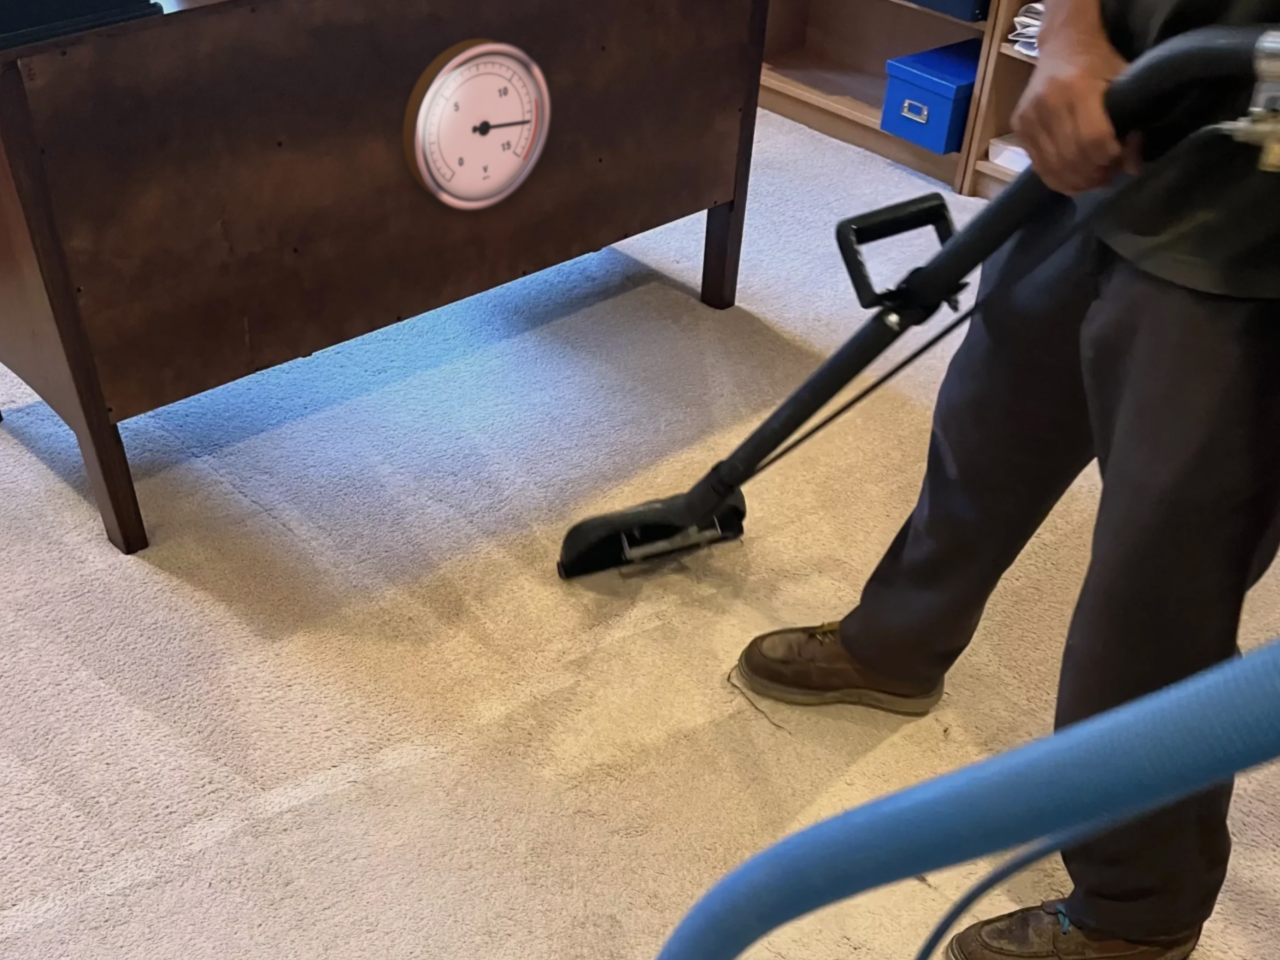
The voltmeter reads 13 V
